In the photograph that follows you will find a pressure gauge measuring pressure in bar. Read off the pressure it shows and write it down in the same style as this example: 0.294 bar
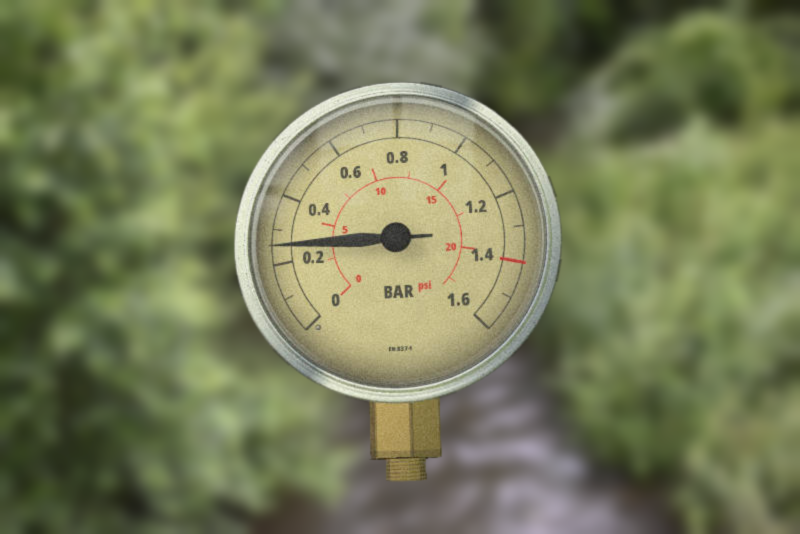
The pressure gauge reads 0.25 bar
